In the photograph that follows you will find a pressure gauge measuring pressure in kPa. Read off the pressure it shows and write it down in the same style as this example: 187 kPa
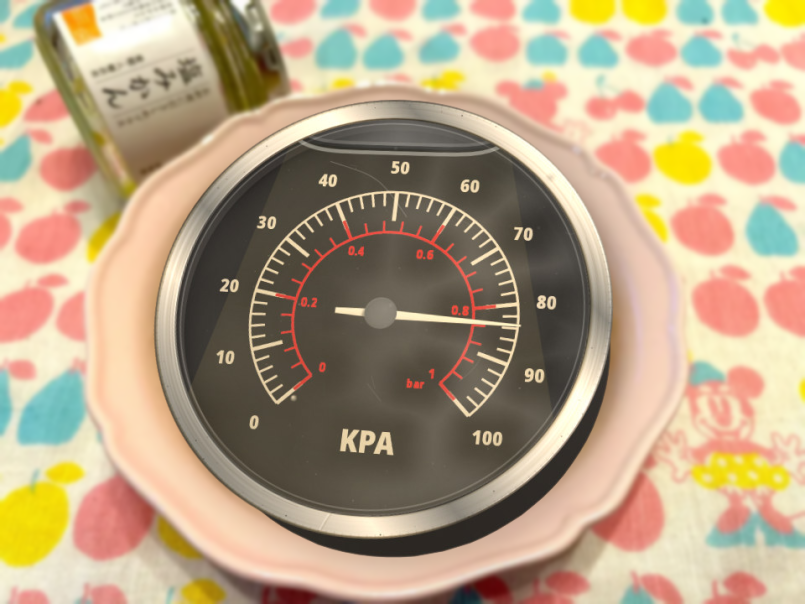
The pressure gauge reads 84 kPa
